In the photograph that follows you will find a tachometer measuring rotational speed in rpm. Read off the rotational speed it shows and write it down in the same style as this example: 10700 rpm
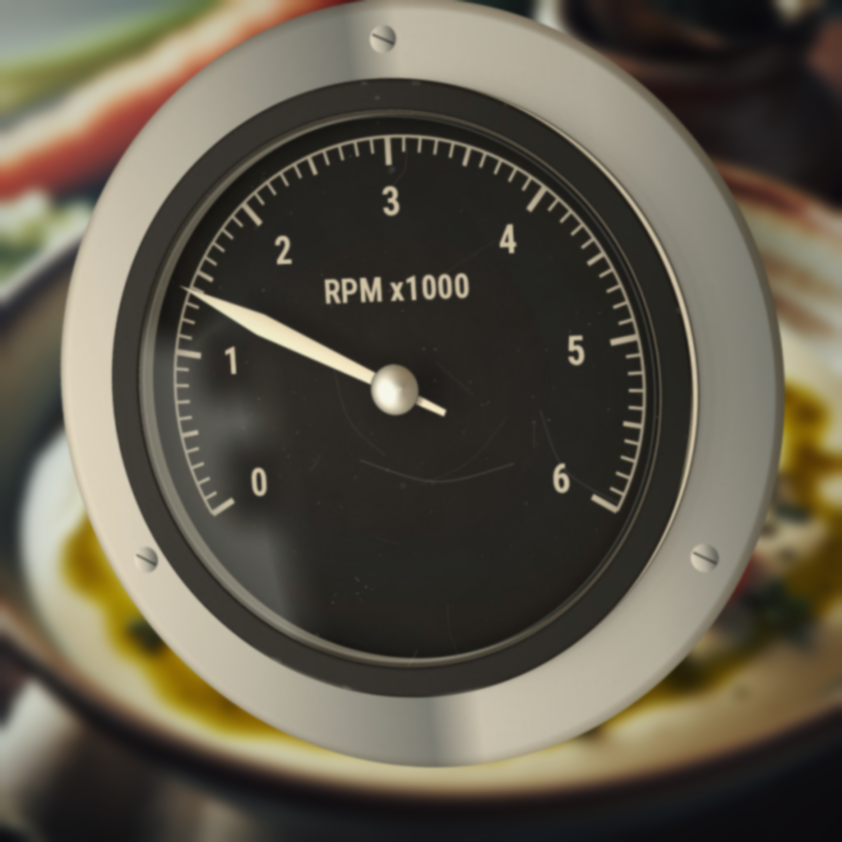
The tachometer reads 1400 rpm
